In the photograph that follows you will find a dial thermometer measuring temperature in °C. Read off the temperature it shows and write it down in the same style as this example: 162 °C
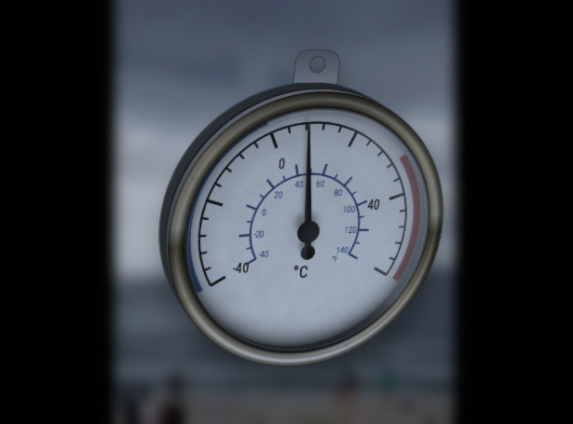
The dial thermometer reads 8 °C
